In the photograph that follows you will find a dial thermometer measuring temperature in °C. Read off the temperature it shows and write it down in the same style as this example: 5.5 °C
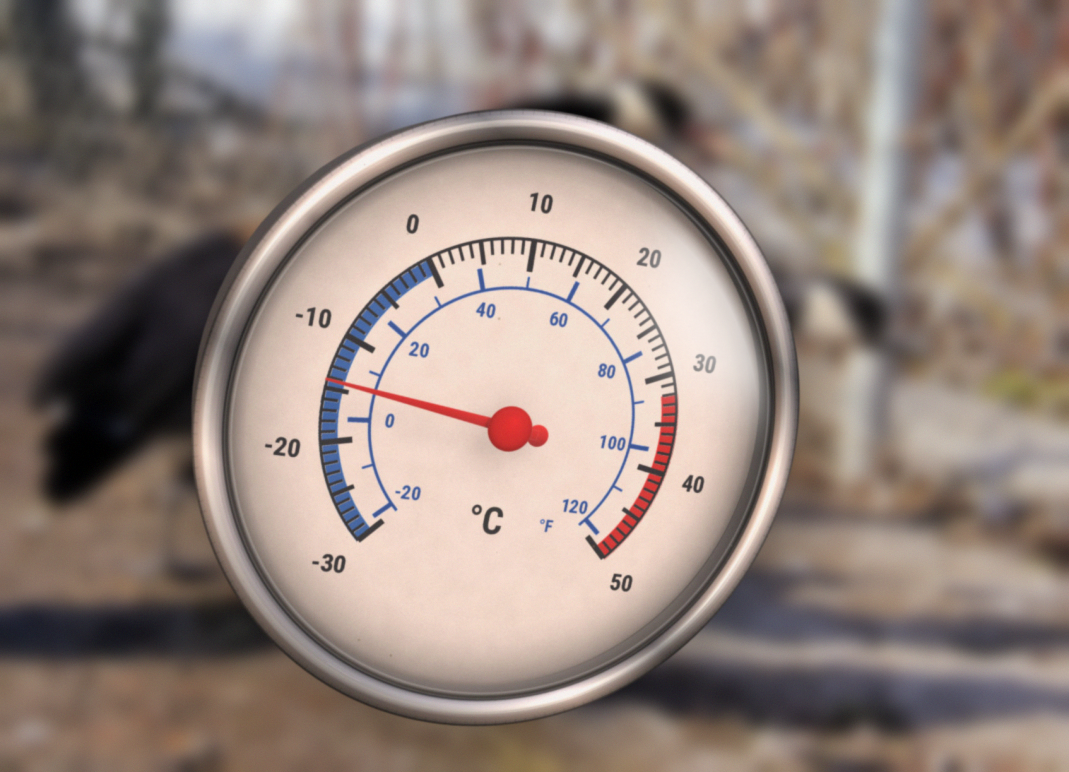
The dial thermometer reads -14 °C
